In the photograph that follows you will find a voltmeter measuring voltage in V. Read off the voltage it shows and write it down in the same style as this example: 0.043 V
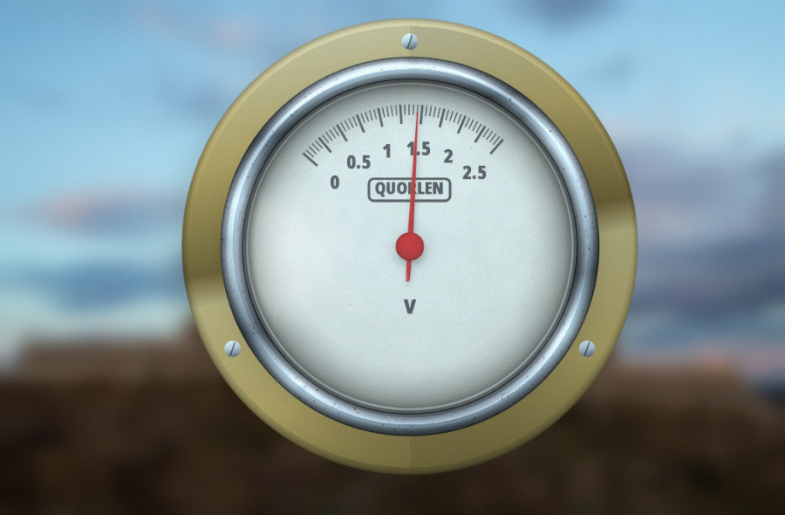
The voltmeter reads 1.45 V
